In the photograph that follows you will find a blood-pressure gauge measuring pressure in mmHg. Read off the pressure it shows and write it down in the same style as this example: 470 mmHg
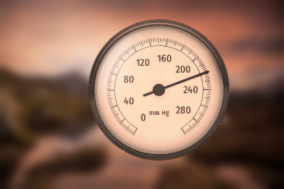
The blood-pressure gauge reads 220 mmHg
